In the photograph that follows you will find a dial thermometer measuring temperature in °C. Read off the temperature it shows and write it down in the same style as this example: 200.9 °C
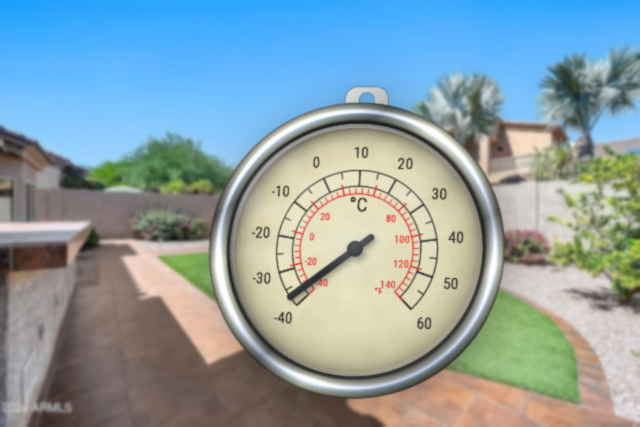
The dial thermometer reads -37.5 °C
